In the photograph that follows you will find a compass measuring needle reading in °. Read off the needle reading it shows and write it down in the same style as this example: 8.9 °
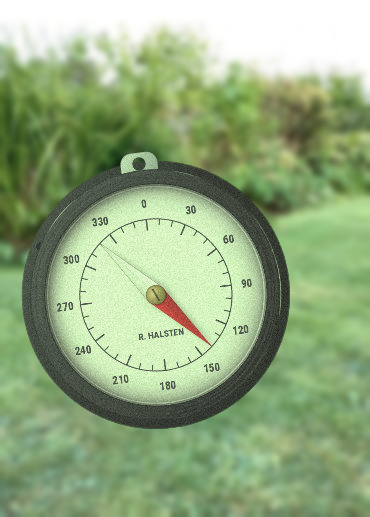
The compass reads 140 °
